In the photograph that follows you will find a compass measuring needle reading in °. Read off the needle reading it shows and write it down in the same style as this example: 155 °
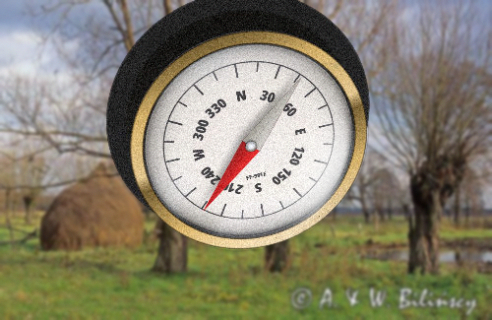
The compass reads 225 °
